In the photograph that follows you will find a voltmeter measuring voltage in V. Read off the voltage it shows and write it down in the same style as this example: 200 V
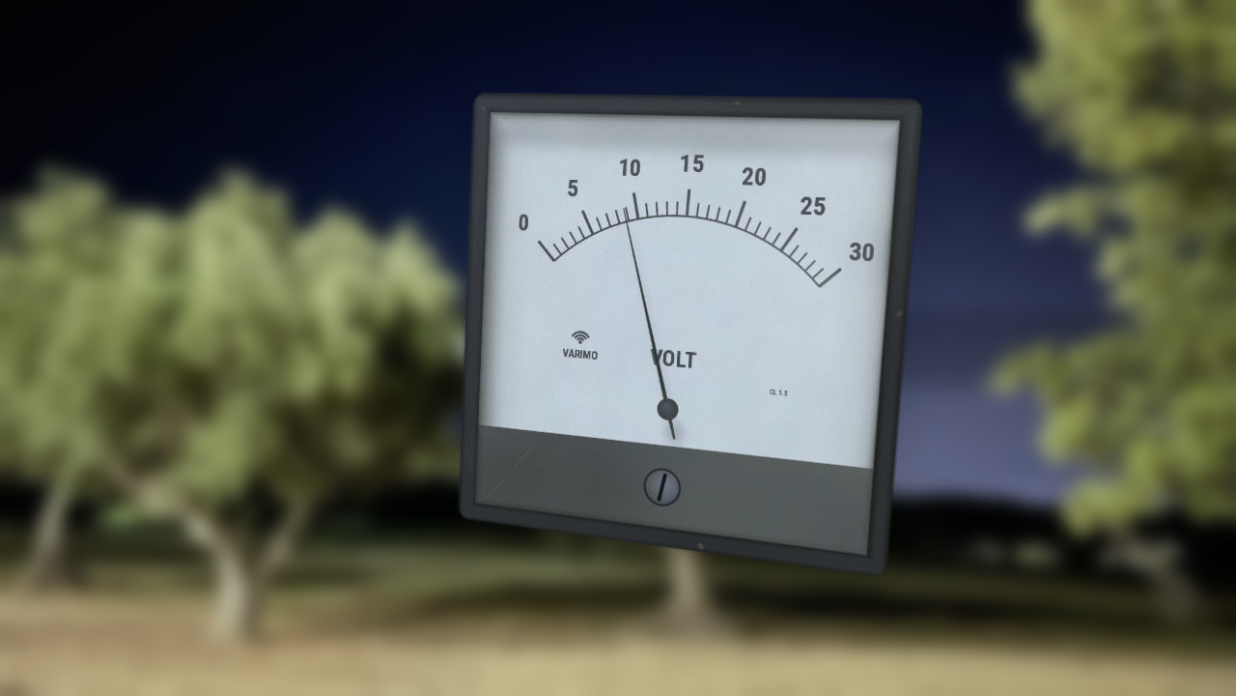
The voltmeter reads 9 V
